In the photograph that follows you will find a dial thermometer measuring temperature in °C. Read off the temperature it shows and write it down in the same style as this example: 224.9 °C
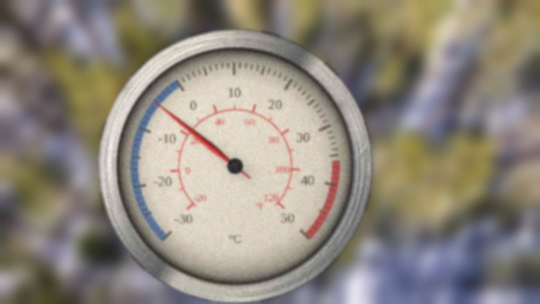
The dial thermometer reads -5 °C
